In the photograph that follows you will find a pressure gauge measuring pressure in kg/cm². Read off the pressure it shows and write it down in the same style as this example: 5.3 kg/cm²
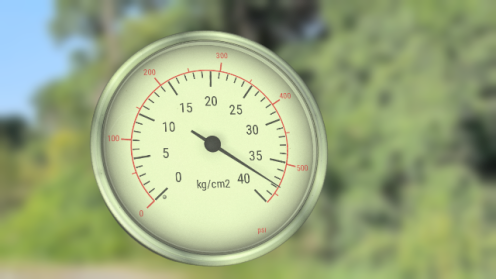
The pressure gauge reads 38 kg/cm²
